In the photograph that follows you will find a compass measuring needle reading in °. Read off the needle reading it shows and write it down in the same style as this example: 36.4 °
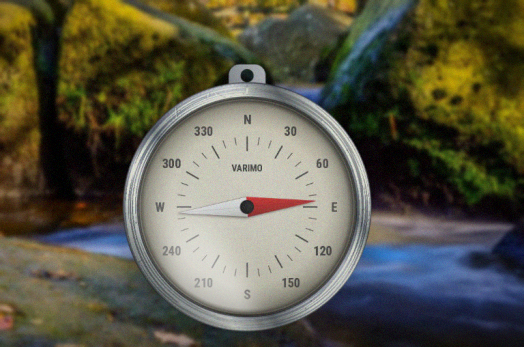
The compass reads 85 °
